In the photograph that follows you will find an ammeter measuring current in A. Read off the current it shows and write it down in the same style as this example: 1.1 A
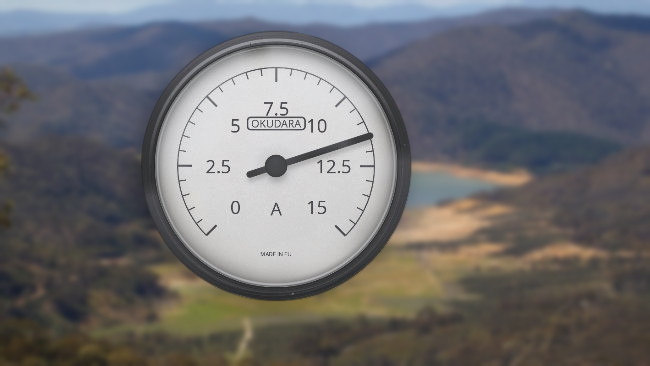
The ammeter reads 11.5 A
